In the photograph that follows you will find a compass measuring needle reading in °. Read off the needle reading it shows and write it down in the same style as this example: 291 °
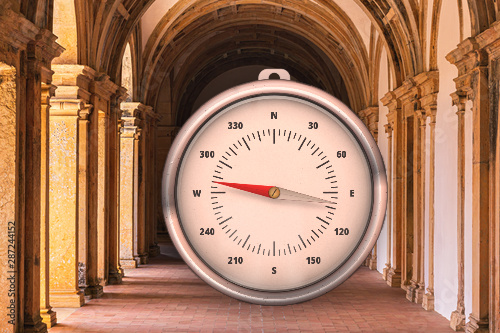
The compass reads 280 °
